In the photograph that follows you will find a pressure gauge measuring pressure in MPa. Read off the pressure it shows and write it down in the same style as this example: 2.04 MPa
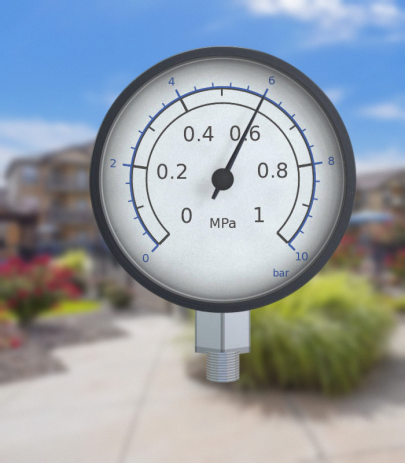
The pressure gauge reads 0.6 MPa
